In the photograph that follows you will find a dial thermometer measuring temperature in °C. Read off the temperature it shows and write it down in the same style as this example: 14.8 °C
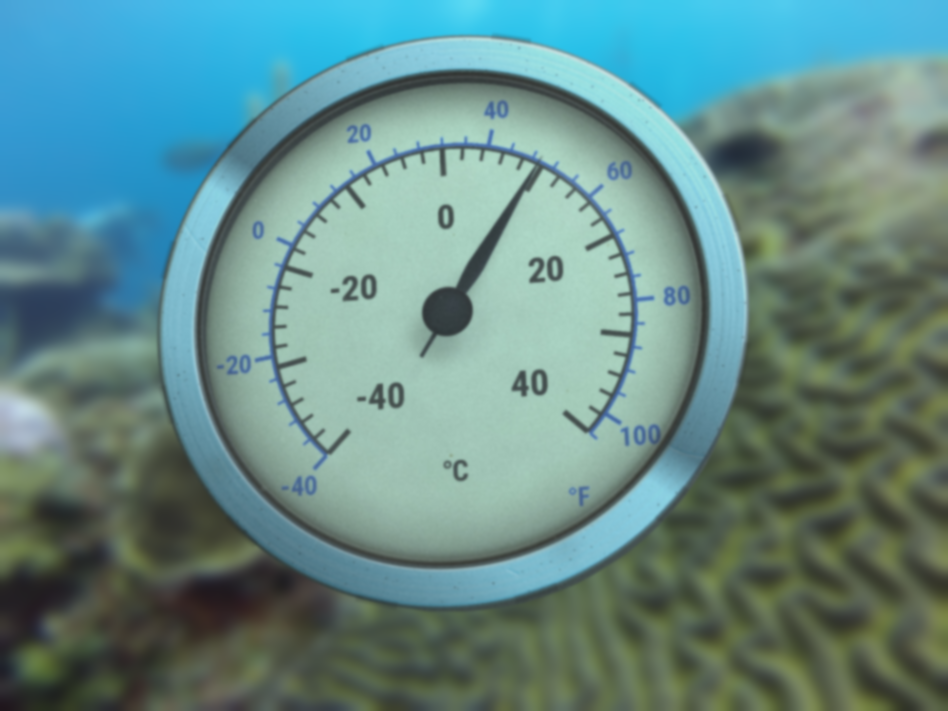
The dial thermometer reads 10 °C
